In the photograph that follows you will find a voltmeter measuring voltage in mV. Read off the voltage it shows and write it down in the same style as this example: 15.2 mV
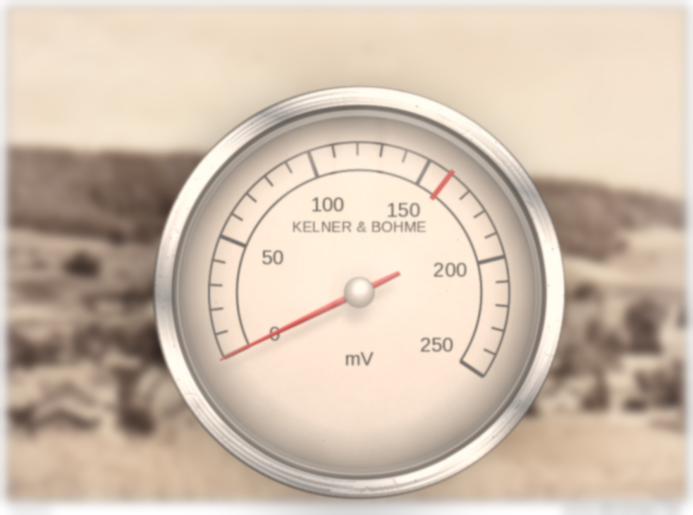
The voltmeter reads 0 mV
